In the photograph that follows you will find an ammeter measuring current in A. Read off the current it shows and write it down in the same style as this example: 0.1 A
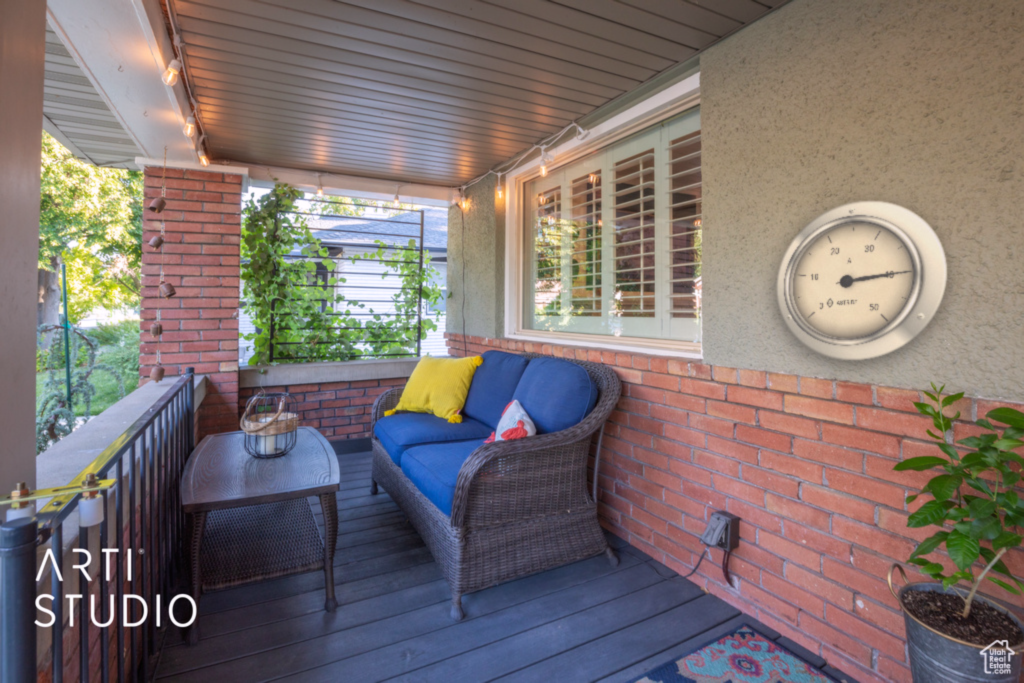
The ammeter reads 40 A
